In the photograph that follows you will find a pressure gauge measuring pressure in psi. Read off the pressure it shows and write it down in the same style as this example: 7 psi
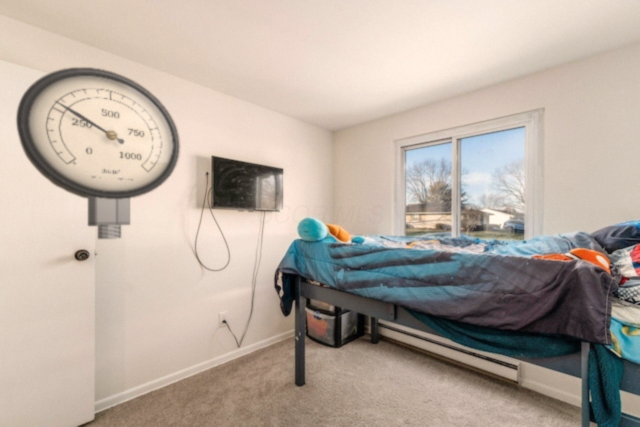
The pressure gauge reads 275 psi
